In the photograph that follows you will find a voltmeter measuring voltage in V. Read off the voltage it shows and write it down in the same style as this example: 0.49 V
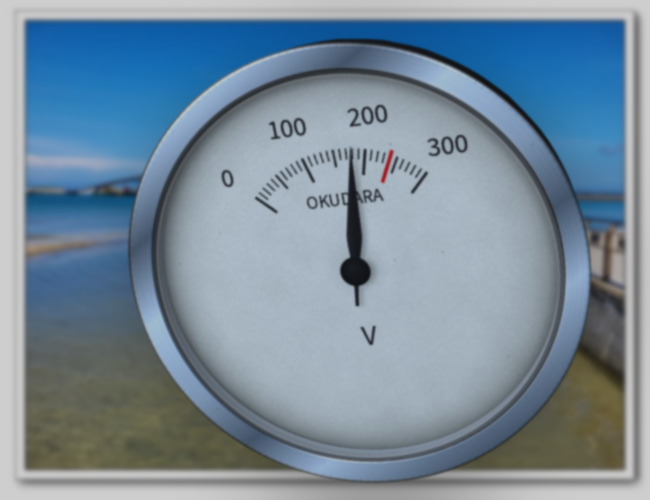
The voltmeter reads 180 V
